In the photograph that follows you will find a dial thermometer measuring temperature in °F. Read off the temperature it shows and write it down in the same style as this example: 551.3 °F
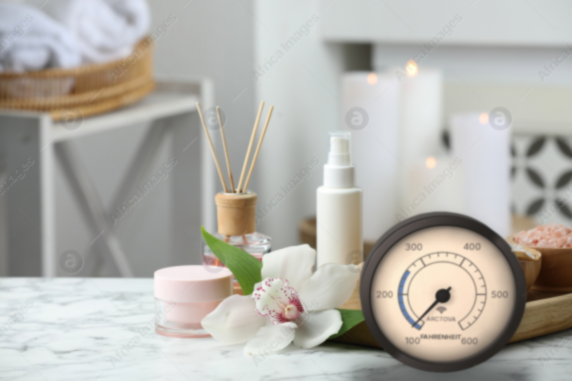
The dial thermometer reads 120 °F
